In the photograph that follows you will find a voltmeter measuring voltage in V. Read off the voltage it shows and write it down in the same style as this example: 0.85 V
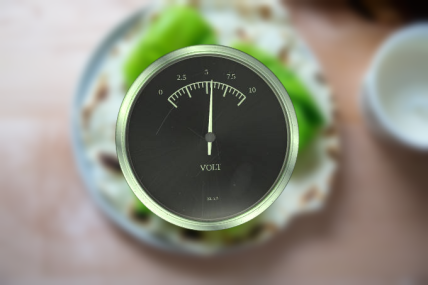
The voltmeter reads 5.5 V
